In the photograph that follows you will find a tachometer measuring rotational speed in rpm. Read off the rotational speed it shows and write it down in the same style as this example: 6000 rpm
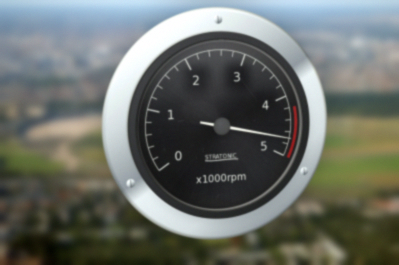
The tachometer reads 4700 rpm
